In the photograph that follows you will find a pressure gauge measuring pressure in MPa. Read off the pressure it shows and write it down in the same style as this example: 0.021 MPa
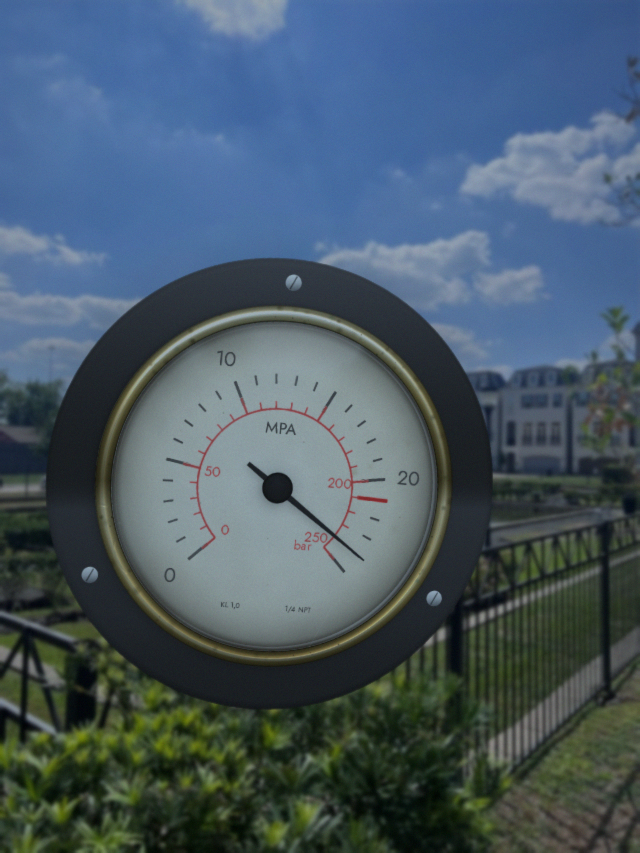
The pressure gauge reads 24 MPa
